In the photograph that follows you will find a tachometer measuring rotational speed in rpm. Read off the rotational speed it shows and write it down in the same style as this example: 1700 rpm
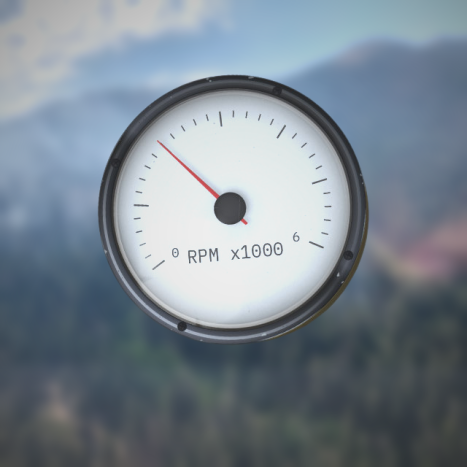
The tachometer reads 2000 rpm
